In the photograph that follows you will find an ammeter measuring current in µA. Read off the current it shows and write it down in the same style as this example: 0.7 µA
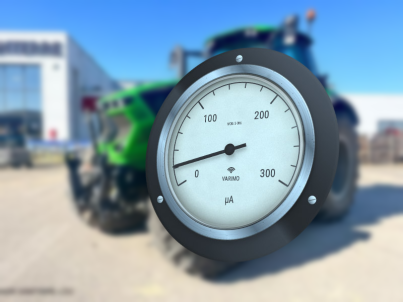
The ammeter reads 20 µA
